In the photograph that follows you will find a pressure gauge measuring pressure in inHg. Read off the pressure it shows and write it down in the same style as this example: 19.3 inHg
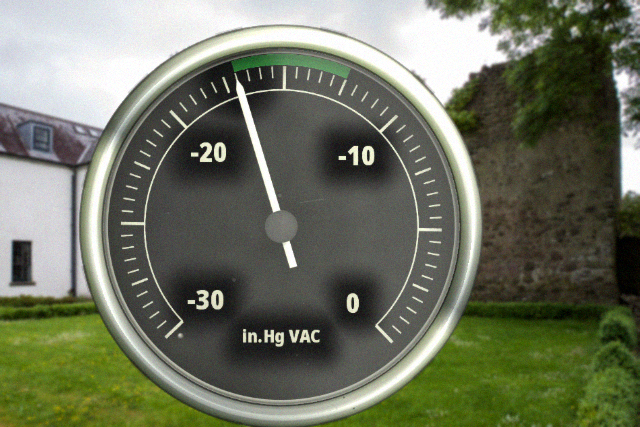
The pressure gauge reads -17 inHg
